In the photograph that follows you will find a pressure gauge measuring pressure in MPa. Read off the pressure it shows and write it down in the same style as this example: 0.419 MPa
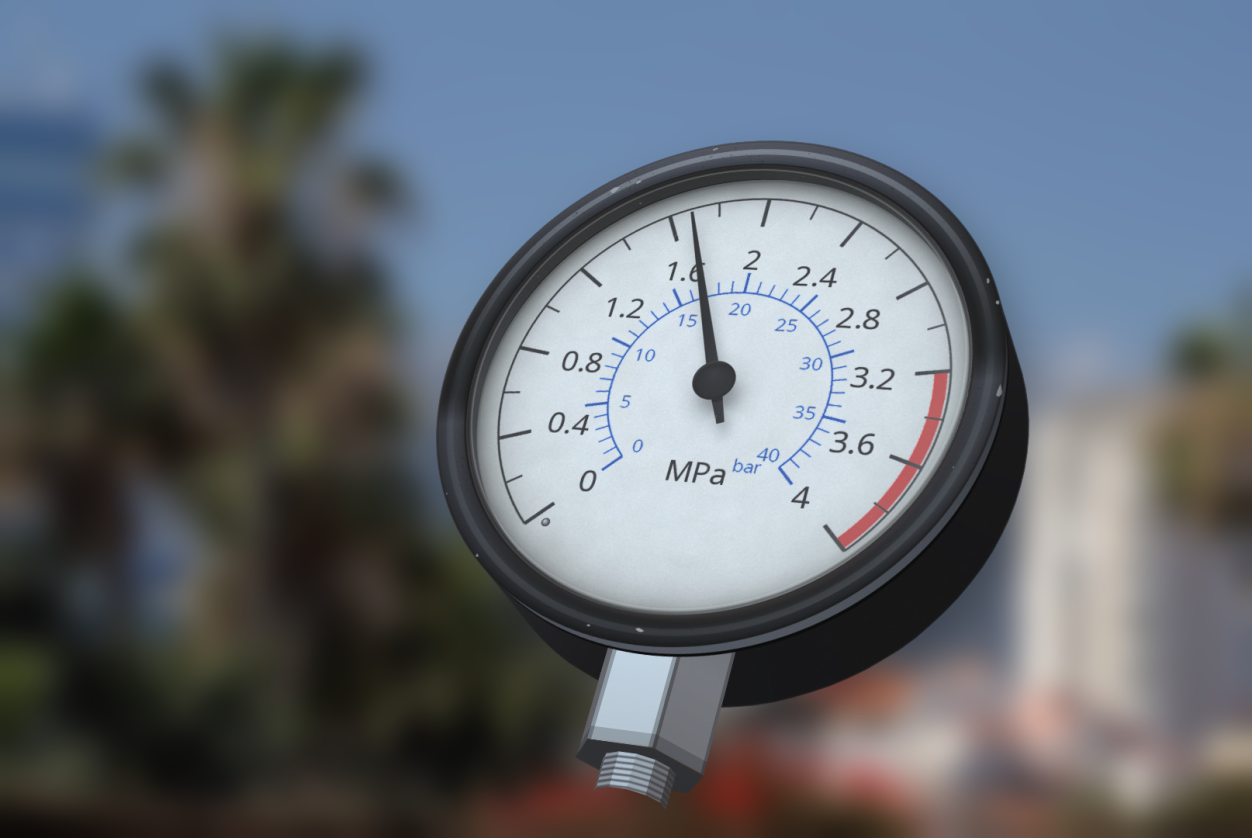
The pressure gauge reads 1.7 MPa
